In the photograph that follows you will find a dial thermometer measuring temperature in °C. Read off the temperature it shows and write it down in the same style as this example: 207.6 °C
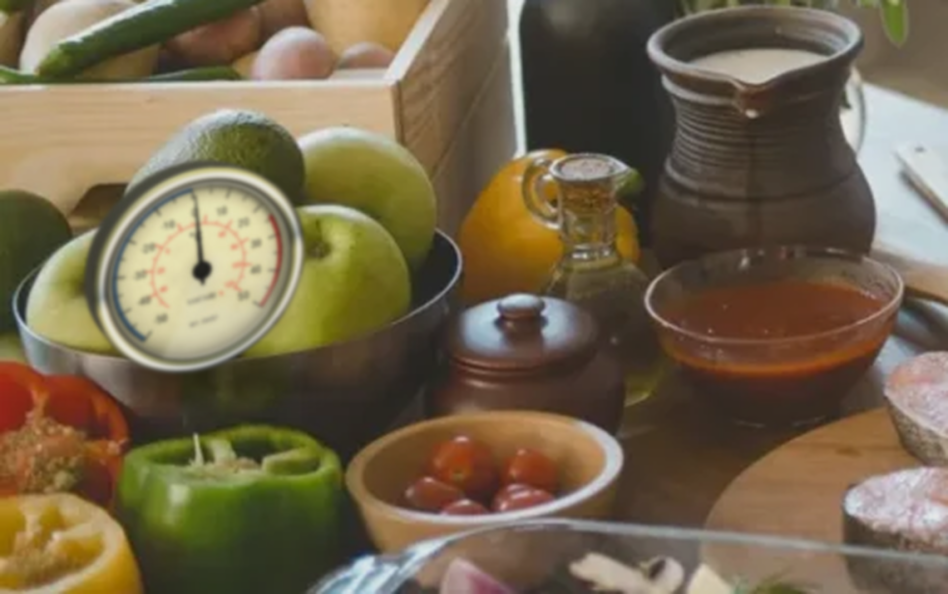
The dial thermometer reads 0 °C
